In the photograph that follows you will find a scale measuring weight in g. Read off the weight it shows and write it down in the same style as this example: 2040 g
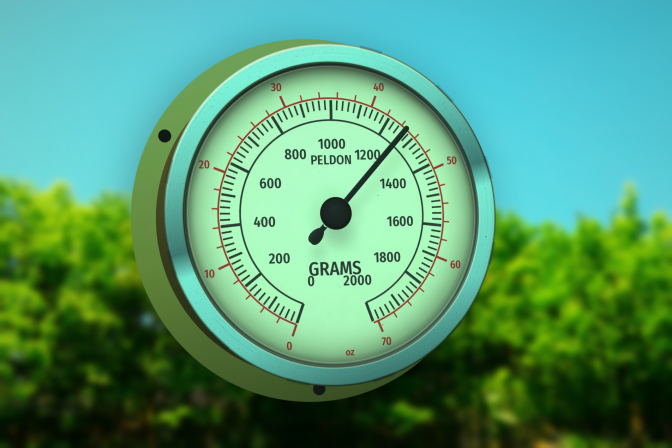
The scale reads 1260 g
